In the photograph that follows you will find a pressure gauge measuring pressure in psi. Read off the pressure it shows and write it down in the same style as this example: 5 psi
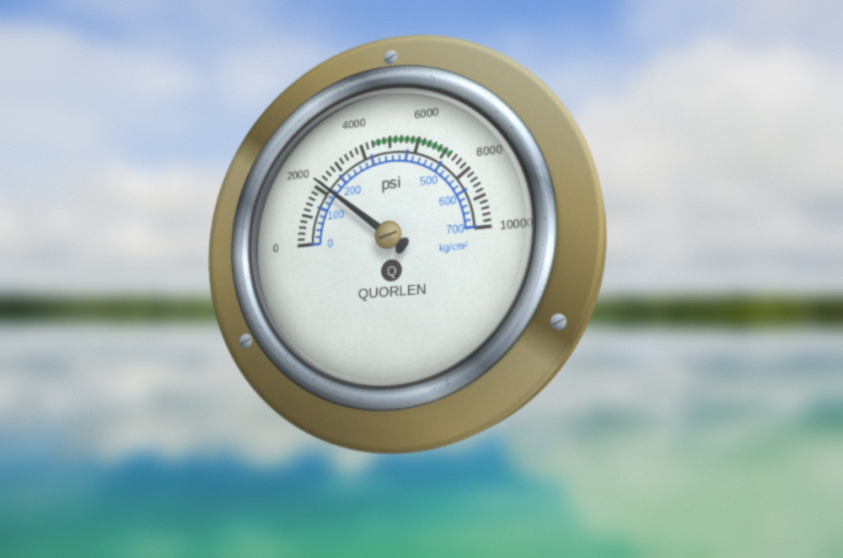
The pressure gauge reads 2200 psi
